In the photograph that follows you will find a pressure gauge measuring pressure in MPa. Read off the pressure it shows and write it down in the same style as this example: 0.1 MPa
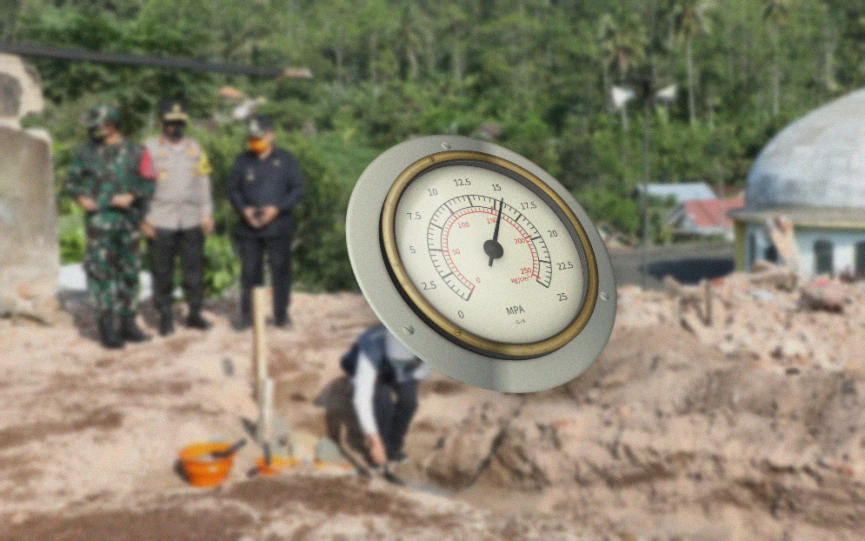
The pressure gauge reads 15.5 MPa
